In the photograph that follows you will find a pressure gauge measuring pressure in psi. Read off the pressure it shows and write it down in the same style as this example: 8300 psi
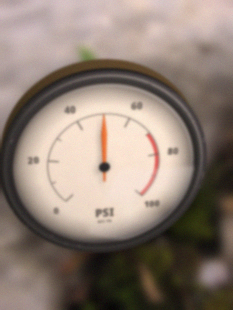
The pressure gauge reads 50 psi
